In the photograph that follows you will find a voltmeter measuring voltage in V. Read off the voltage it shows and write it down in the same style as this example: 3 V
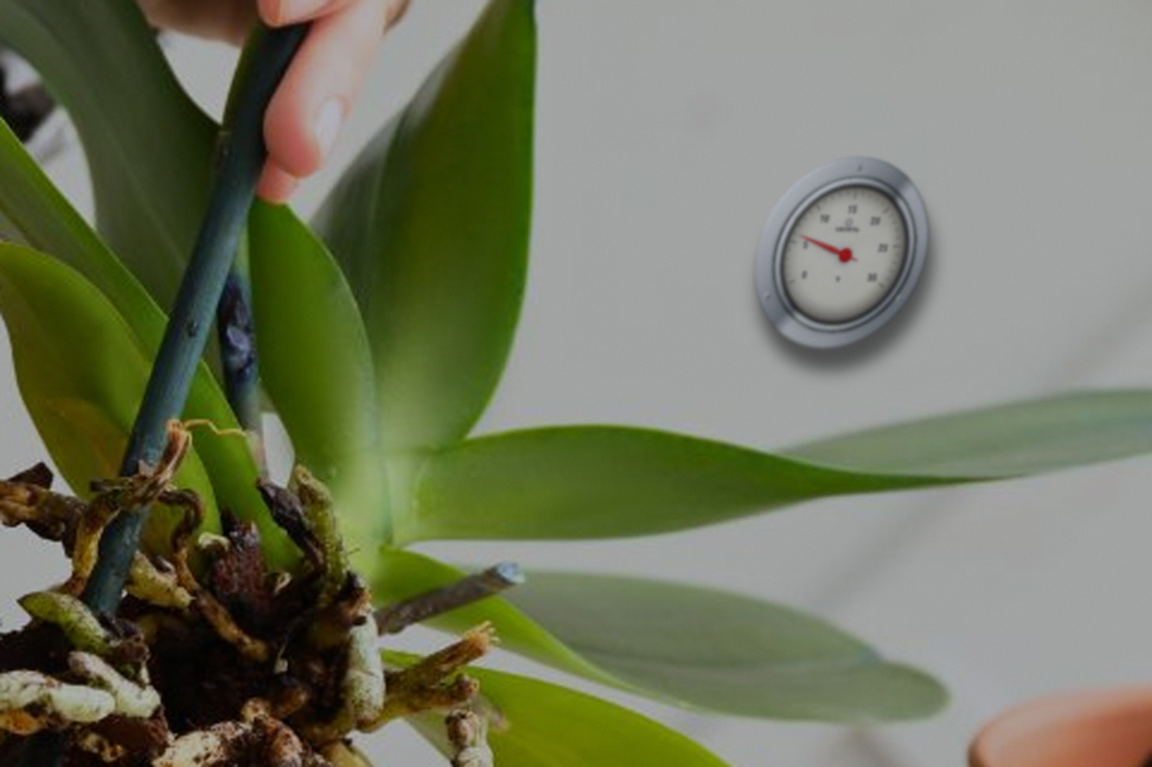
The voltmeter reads 6 V
